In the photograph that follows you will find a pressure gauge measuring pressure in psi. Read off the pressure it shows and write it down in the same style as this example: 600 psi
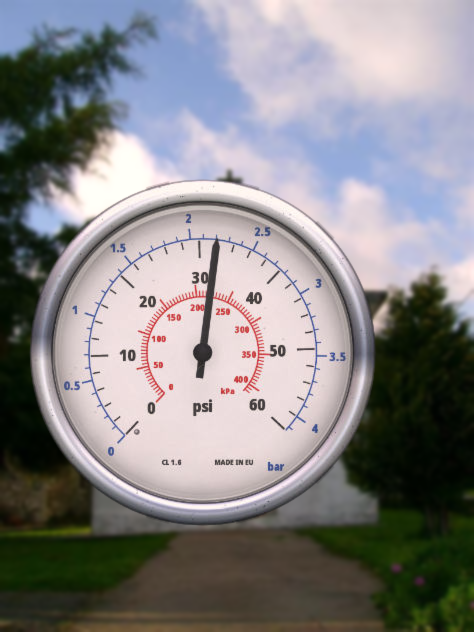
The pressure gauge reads 32 psi
